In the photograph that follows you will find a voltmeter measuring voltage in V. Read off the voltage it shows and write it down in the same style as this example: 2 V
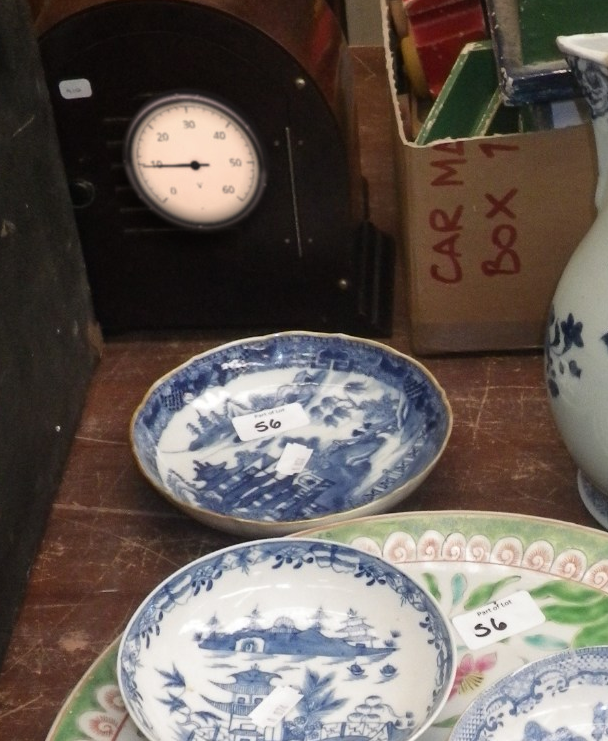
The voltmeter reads 10 V
